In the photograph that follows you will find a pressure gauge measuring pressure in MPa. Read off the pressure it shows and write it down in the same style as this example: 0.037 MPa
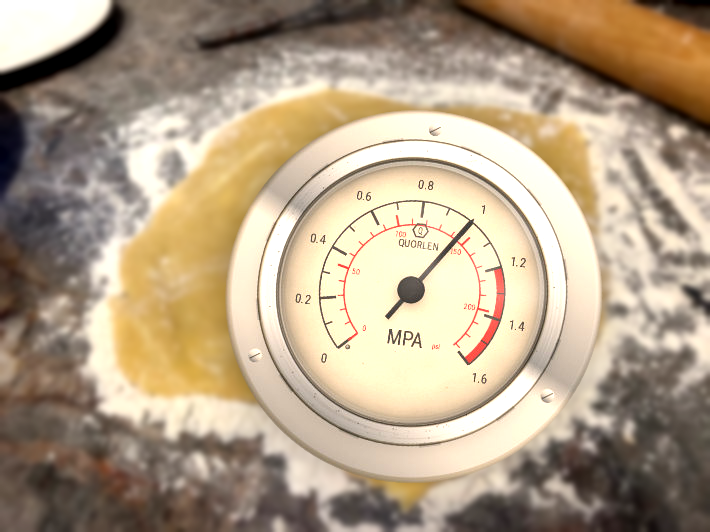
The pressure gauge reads 1 MPa
